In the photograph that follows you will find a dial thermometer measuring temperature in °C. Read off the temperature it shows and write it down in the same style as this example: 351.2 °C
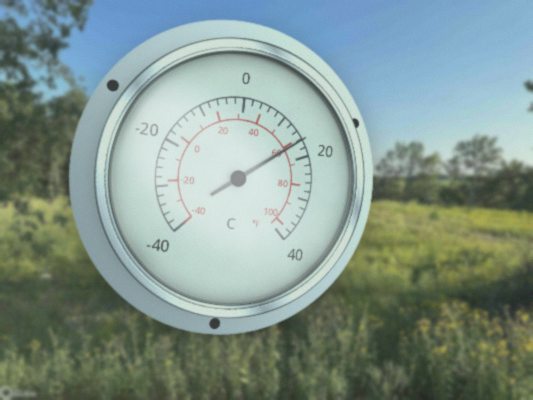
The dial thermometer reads 16 °C
